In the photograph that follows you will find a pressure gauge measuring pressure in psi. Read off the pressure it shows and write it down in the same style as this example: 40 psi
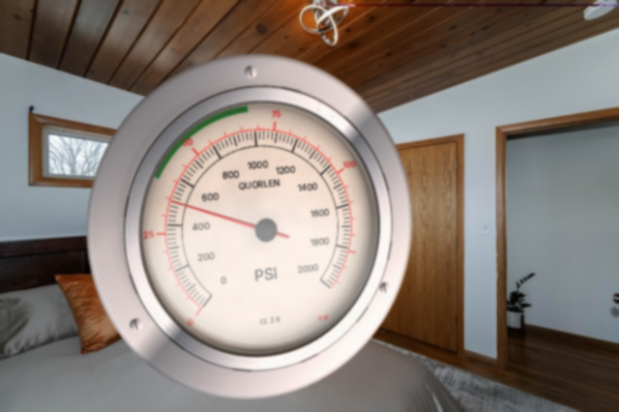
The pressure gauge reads 500 psi
